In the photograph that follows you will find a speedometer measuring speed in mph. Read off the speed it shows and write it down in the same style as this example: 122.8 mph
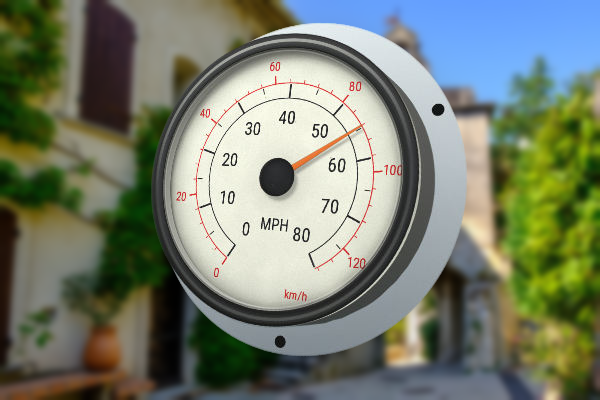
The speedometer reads 55 mph
